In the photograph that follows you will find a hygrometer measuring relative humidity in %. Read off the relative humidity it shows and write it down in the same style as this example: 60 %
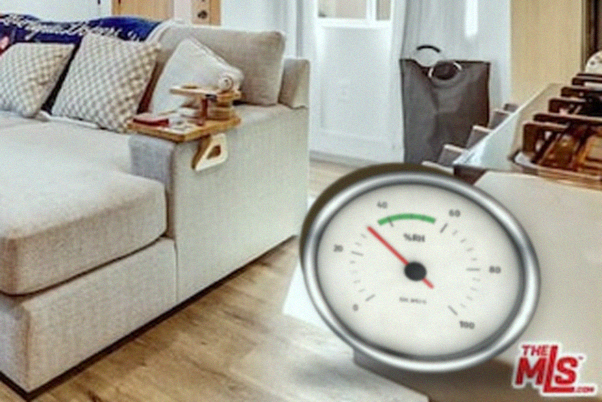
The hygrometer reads 32 %
